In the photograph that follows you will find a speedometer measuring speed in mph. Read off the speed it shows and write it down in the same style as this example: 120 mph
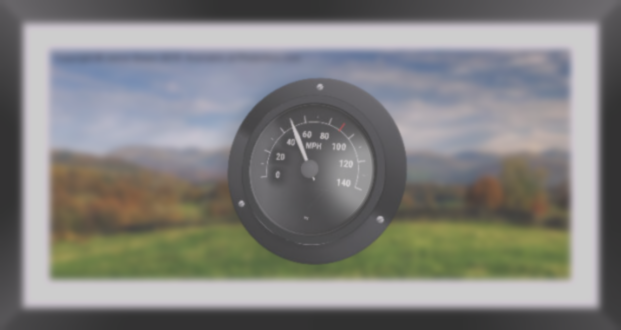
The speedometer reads 50 mph
